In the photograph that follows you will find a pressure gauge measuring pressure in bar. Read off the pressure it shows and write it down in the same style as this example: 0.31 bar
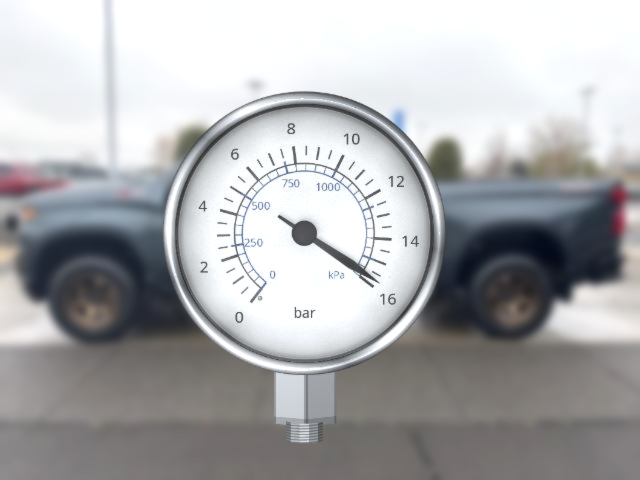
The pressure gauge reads 15.75 bar
